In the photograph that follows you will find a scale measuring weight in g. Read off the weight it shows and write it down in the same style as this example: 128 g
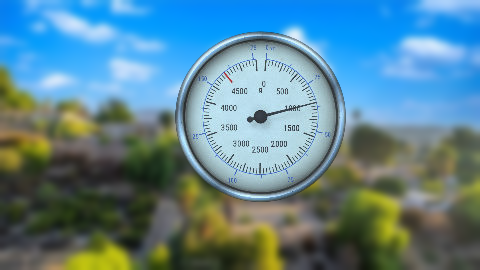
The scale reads 1000 g
